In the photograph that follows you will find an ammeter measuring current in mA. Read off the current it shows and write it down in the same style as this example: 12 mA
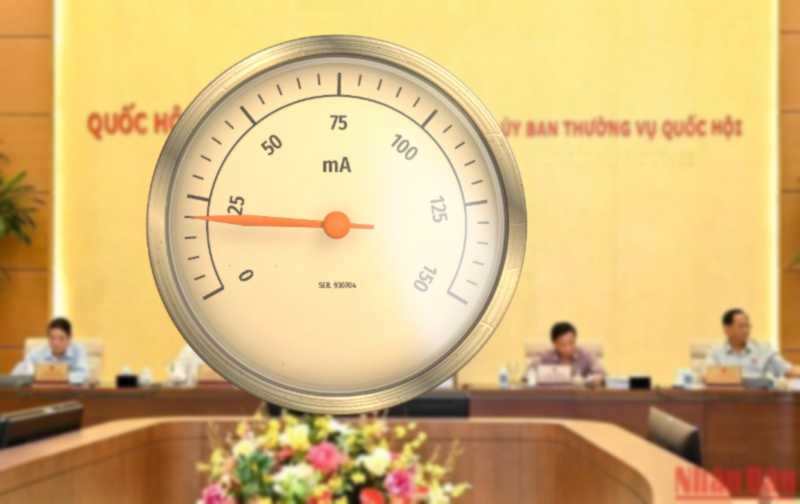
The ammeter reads 20 mA
